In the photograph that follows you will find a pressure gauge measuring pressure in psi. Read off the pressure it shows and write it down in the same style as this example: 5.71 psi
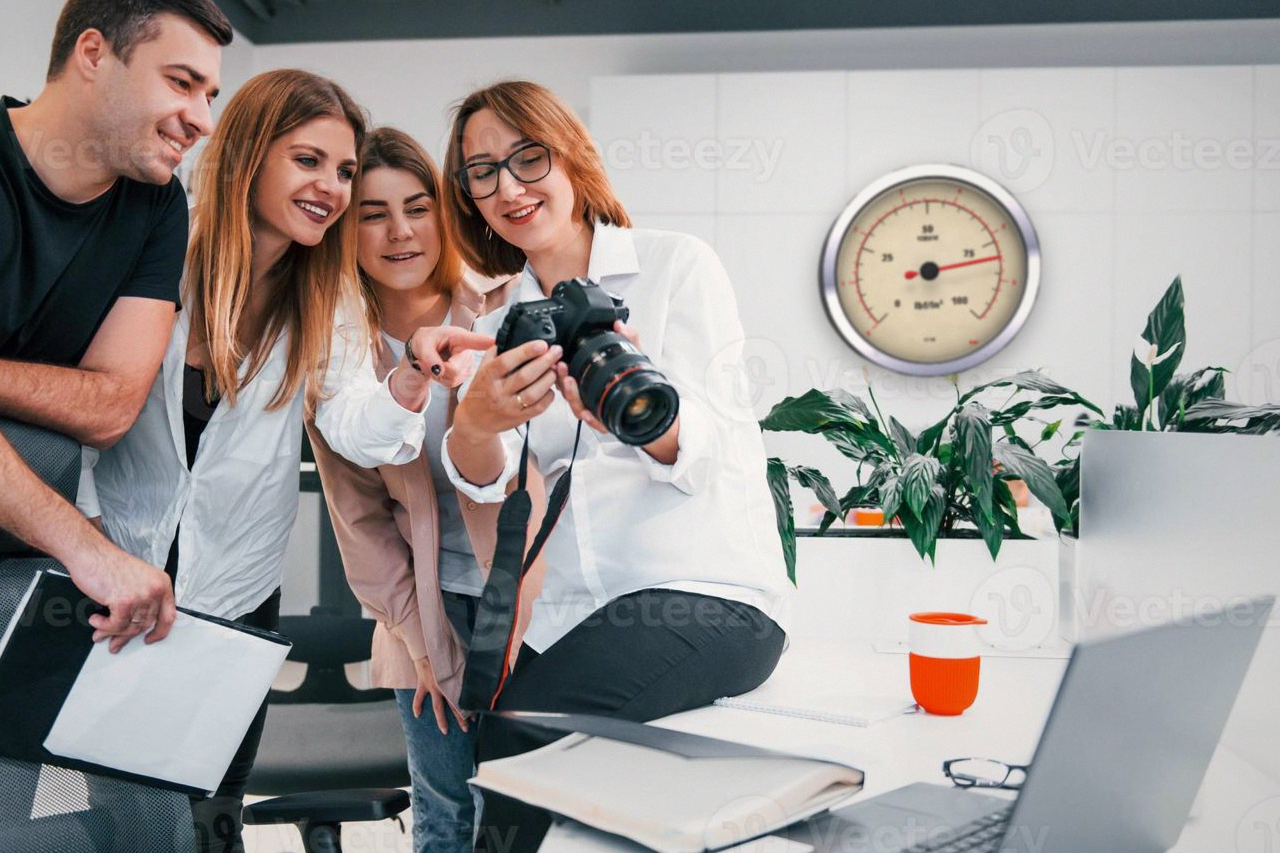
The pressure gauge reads 80 psi
